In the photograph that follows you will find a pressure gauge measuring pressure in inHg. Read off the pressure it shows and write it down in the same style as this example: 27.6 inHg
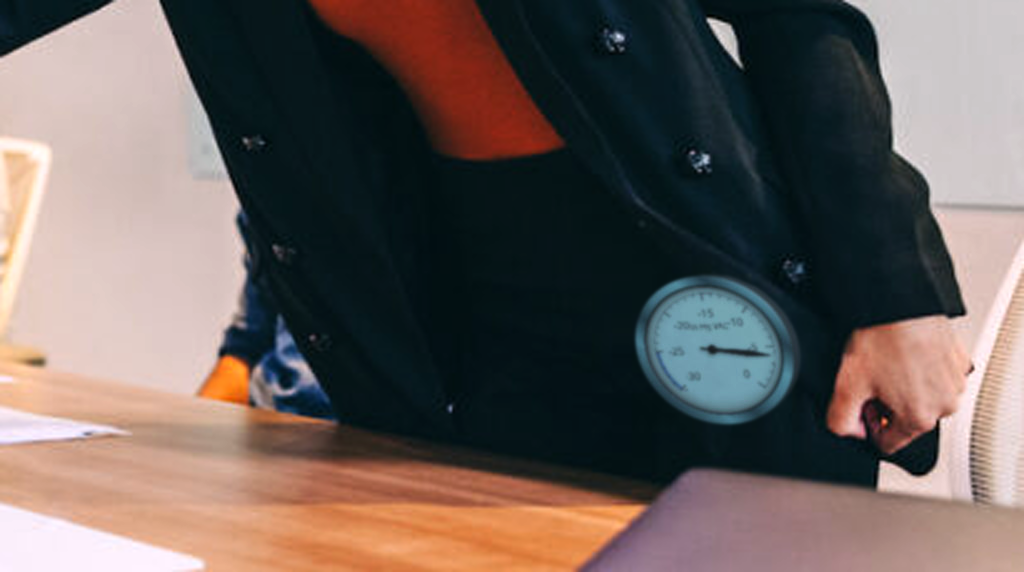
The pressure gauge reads -4 inHg
